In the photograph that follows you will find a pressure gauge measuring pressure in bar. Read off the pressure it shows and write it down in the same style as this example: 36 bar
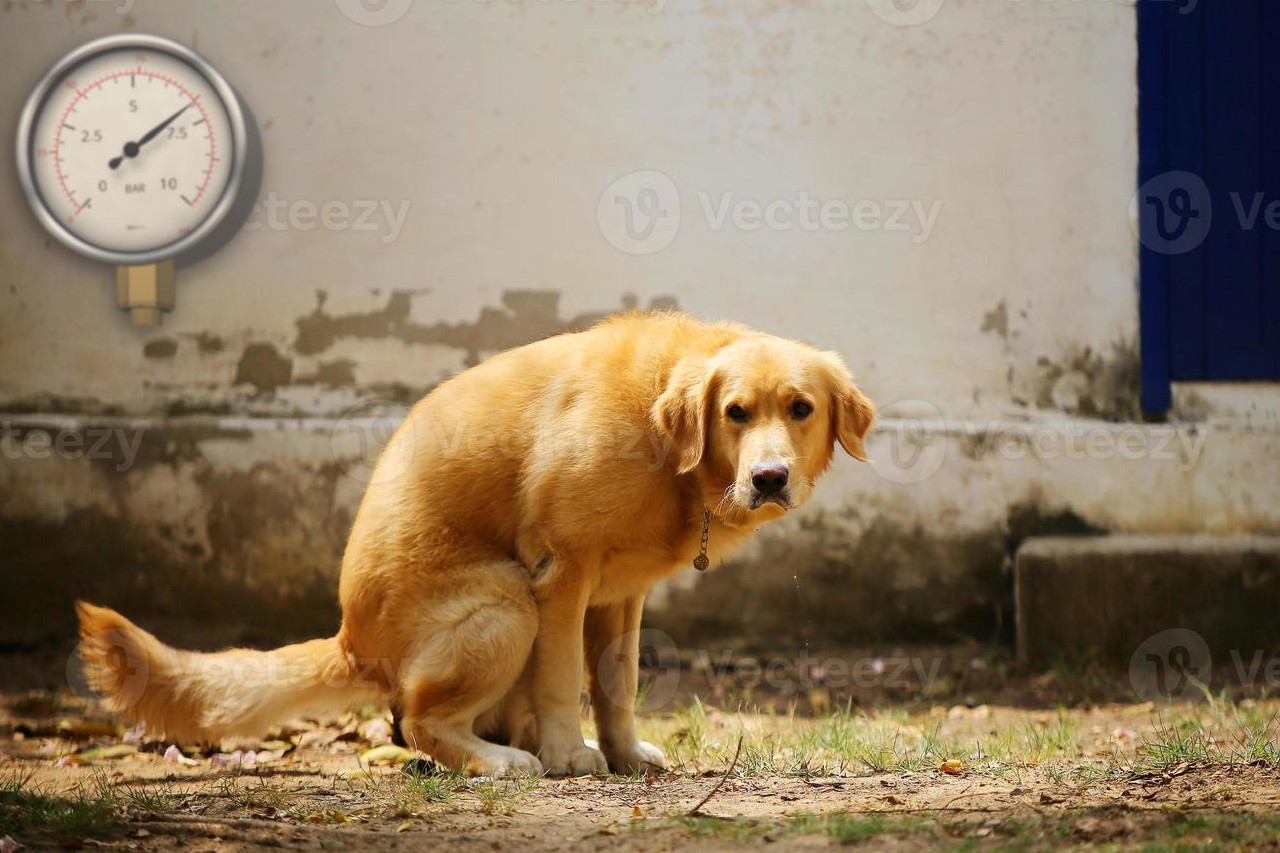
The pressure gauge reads 7 bar
